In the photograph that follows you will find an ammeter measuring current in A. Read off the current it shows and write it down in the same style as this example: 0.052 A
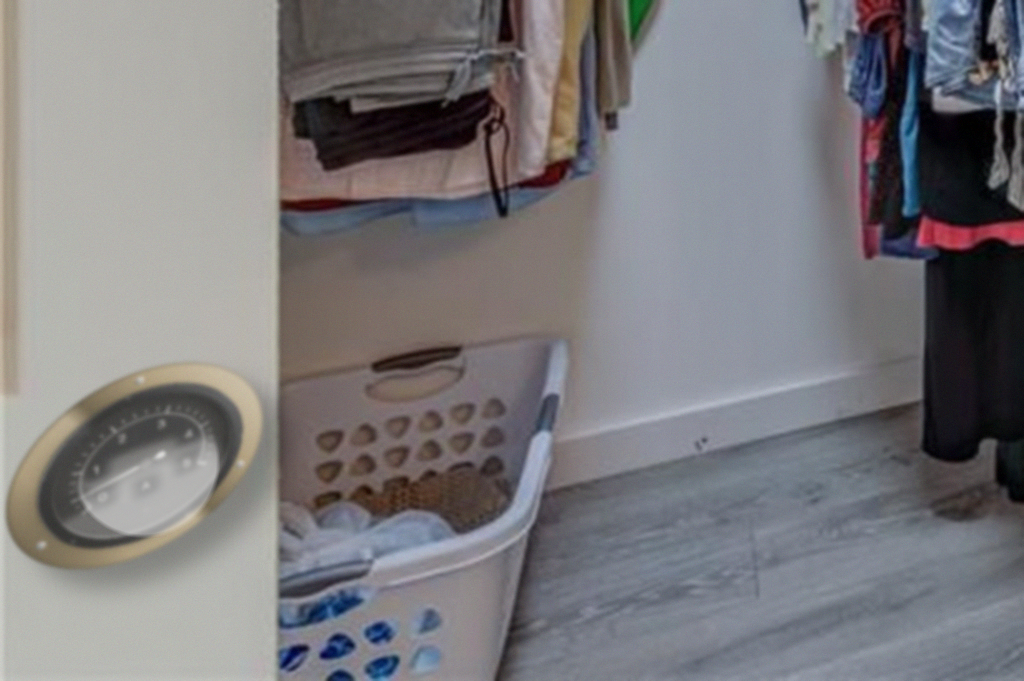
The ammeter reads 0.4 A
